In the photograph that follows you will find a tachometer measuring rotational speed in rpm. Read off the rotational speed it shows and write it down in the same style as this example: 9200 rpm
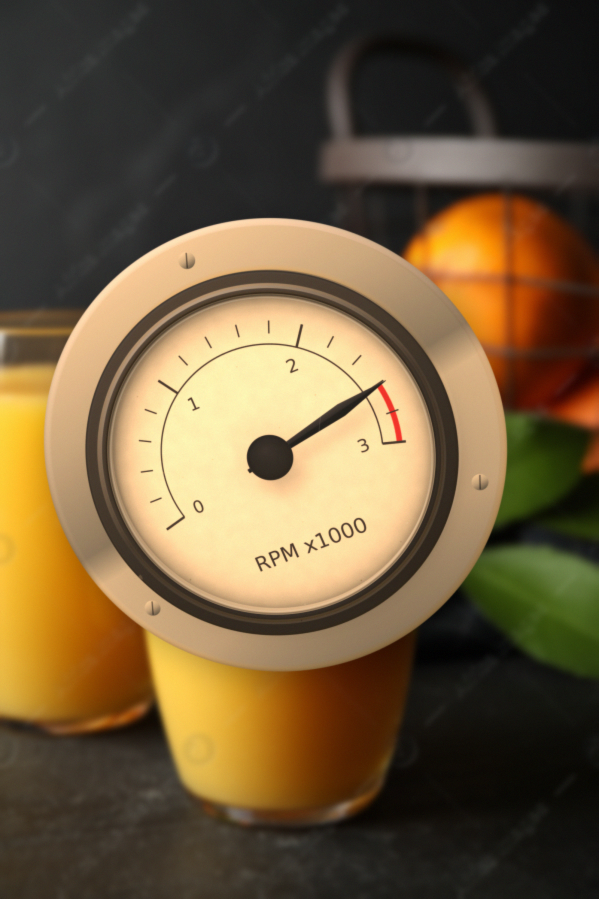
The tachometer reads 2600 rpm
